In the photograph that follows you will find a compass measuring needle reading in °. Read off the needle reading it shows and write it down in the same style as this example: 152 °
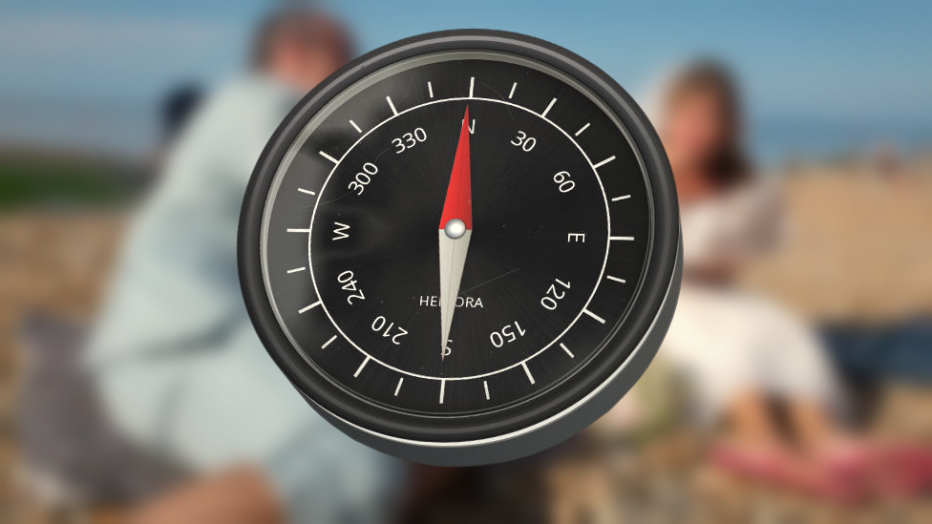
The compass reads 0 °
